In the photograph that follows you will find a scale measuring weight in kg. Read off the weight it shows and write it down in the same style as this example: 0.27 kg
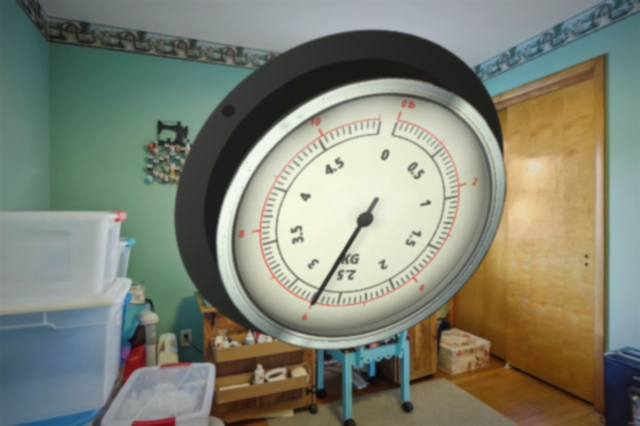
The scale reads 2.75 kg
